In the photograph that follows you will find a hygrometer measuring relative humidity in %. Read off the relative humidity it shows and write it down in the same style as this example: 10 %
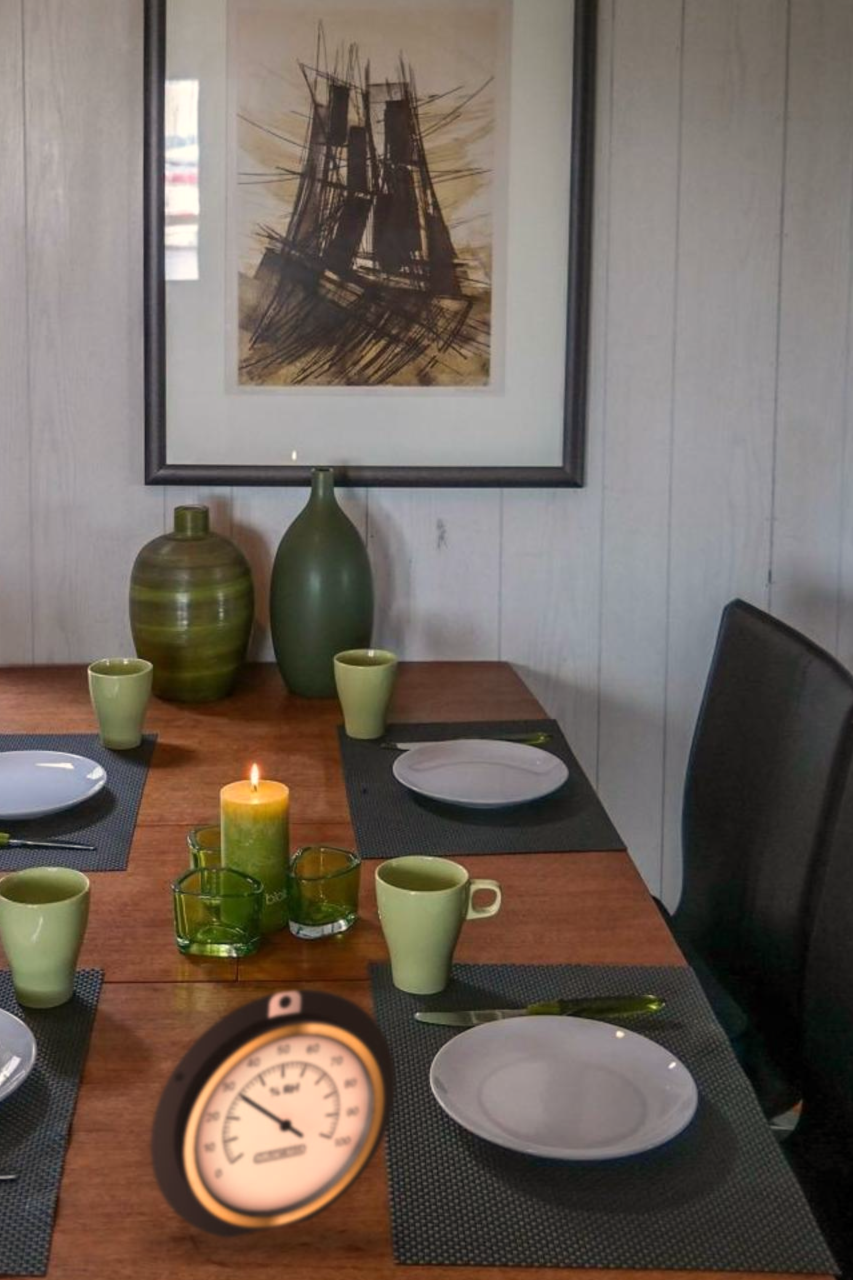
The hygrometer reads 30 %
